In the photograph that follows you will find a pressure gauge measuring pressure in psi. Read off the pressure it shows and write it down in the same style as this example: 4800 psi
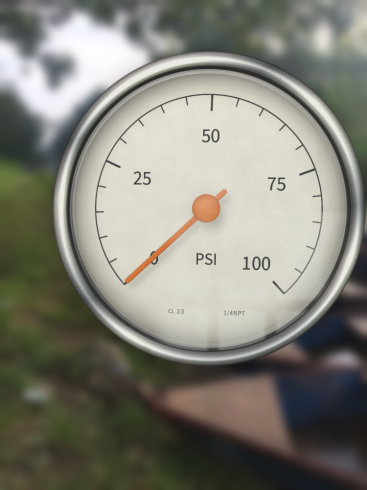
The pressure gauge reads 0 psi
